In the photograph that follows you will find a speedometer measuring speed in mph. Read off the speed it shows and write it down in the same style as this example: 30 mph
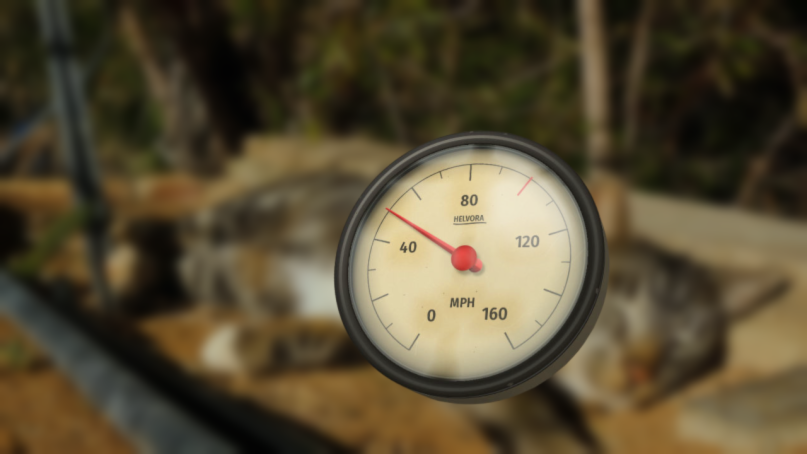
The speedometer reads 50 mph
